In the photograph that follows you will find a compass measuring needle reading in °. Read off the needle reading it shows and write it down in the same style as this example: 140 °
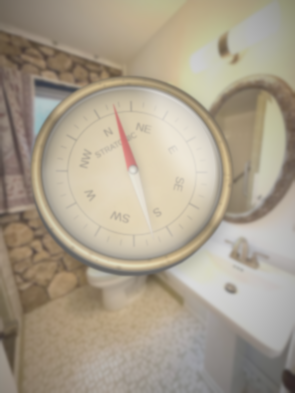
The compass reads 15 °
